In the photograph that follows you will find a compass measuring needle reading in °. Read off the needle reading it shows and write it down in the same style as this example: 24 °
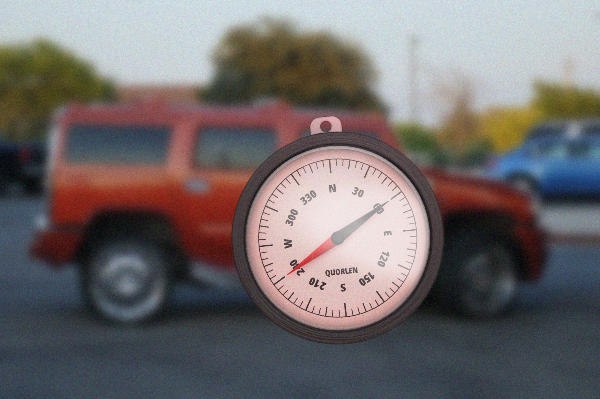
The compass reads 240 °
